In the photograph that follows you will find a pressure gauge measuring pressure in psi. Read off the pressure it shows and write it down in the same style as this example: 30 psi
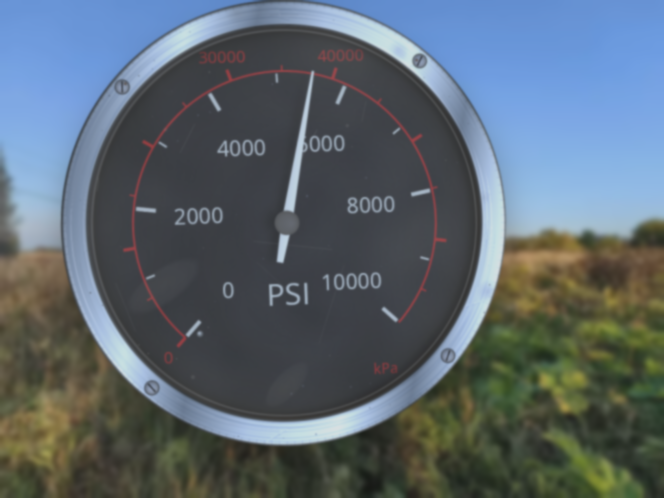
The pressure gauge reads 5500 psi
